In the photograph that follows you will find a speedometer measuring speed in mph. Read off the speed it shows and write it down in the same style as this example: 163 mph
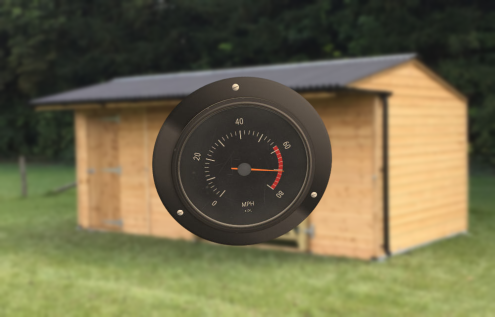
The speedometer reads 70 mph
